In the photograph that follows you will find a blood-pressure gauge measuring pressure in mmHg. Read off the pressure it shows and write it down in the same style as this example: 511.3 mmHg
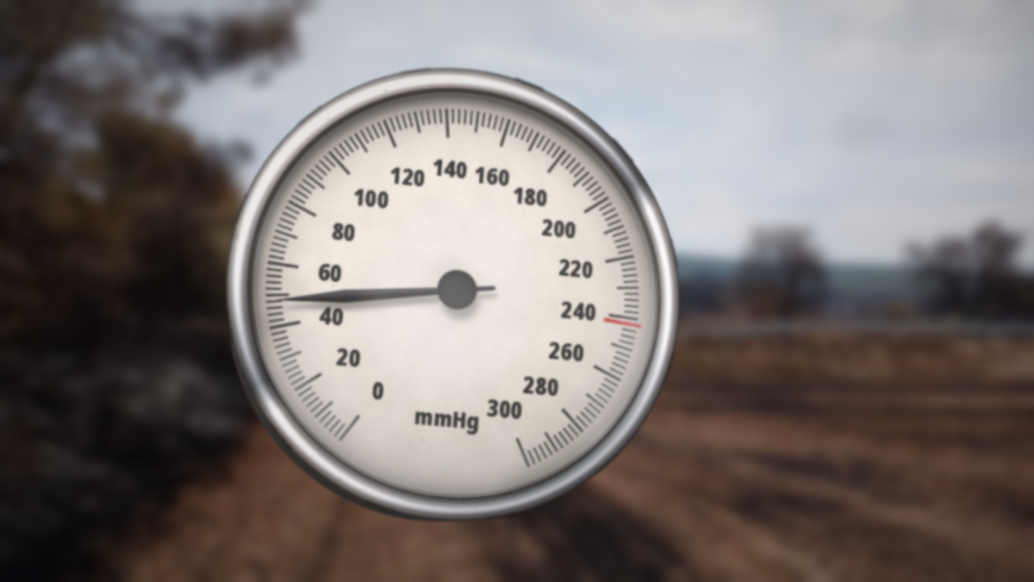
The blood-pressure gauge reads 48 mmHg
